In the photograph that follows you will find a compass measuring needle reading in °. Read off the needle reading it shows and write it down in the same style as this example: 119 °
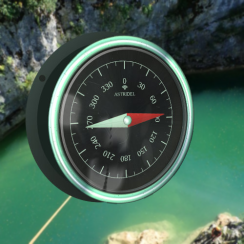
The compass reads 85 °
